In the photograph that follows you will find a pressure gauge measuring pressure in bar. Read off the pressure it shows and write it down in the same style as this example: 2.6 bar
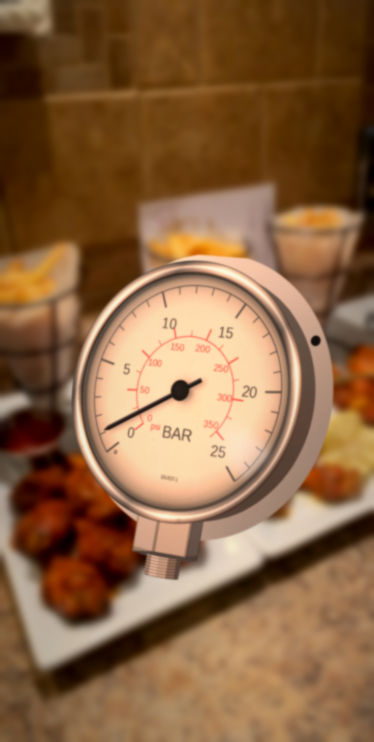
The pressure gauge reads 1 bar
